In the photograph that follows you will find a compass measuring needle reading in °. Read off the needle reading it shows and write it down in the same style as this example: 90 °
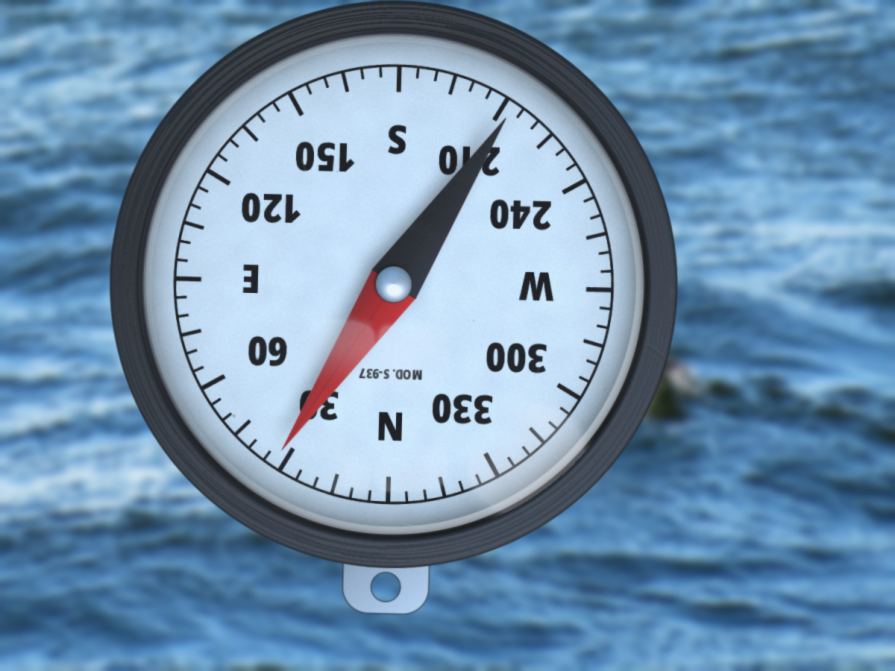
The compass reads 32.5 °
